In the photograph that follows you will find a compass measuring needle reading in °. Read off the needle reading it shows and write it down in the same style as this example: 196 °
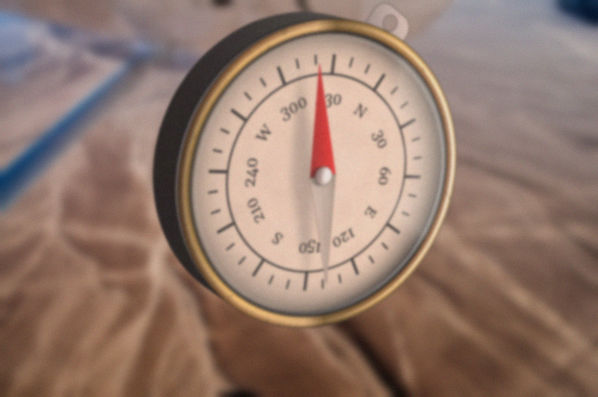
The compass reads 320 °
